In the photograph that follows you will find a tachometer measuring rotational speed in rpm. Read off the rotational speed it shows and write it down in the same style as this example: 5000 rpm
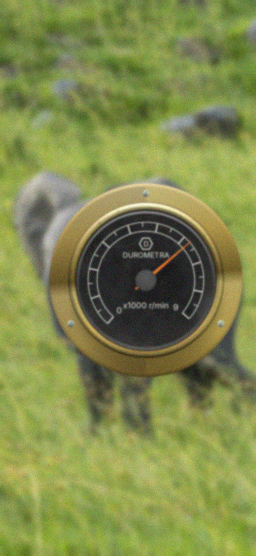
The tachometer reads 6250 rpm
